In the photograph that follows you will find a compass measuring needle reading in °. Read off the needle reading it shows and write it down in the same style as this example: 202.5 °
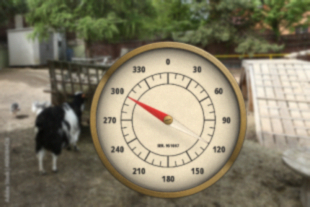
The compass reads 300 °
